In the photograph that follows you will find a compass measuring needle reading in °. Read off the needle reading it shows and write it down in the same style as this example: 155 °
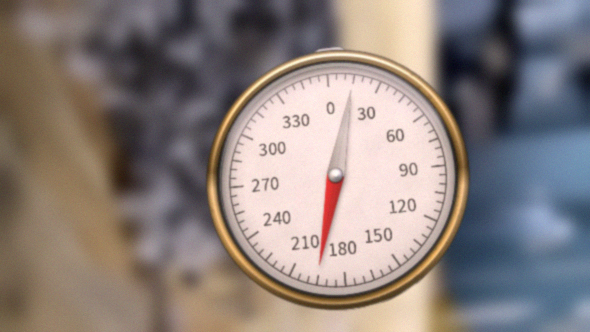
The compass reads 195 °
